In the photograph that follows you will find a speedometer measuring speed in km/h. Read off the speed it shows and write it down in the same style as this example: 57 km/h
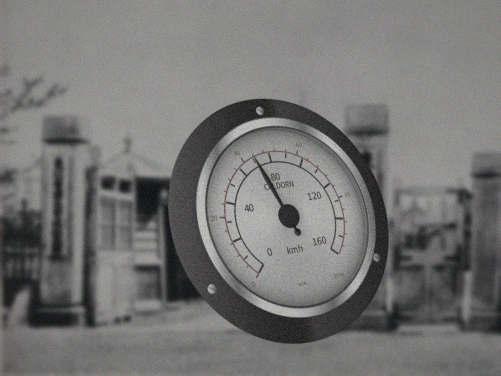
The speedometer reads 70 km/h
